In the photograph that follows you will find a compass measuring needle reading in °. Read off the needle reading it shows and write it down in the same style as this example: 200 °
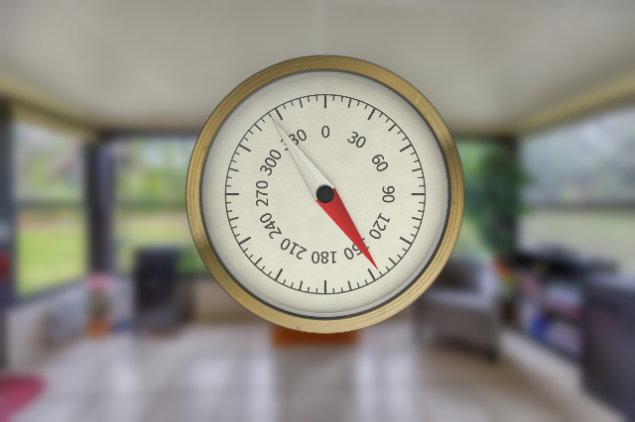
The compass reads 145 °
